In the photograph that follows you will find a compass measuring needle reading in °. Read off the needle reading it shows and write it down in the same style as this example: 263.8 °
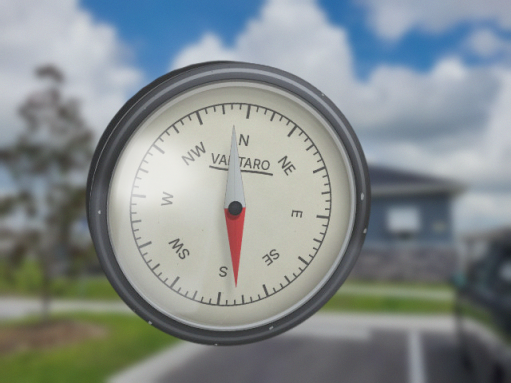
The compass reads 170 °
